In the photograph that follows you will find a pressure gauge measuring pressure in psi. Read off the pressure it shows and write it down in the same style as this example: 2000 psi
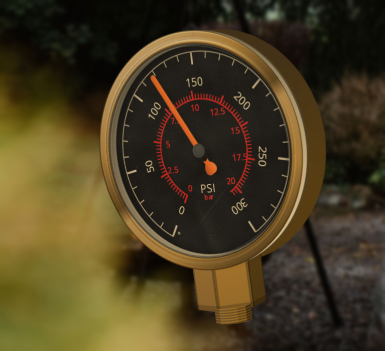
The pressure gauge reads 120 psi
